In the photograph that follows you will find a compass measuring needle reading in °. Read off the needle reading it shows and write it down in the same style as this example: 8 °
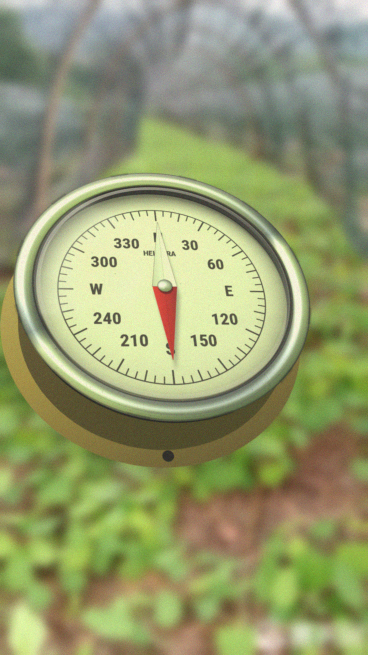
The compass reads 180 °
